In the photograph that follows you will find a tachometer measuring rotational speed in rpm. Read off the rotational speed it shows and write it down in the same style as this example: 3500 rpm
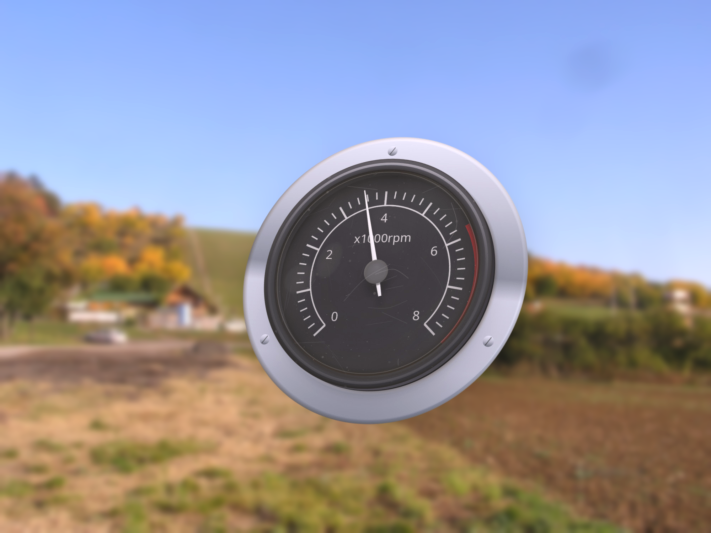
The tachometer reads 3600 rpm
